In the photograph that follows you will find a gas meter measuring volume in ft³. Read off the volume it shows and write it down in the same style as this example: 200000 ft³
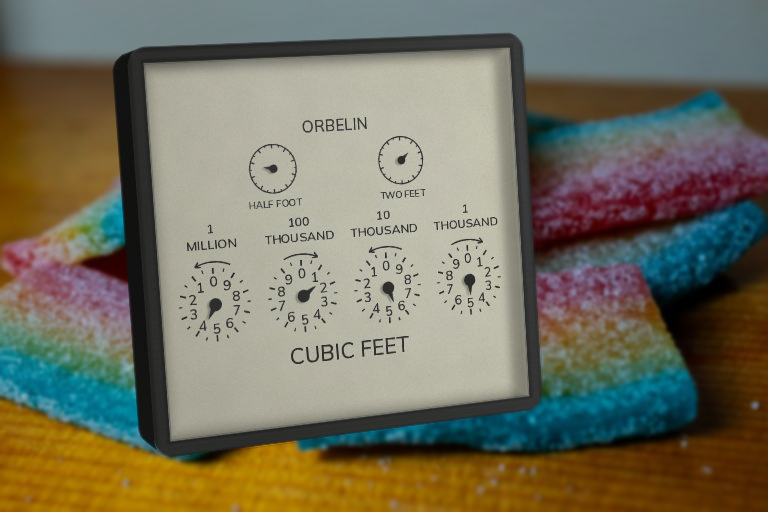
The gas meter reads 415500 ft³
